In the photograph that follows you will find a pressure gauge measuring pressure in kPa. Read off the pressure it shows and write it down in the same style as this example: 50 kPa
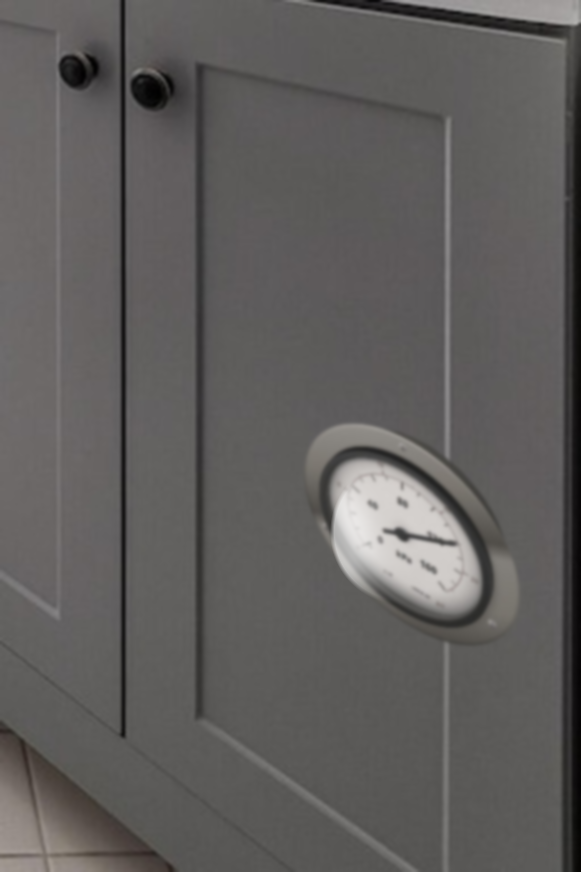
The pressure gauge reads 120 kPa
